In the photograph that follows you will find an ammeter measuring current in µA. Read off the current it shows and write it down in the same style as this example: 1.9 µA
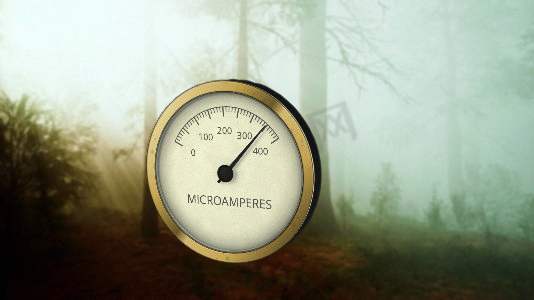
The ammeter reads 350 µA
